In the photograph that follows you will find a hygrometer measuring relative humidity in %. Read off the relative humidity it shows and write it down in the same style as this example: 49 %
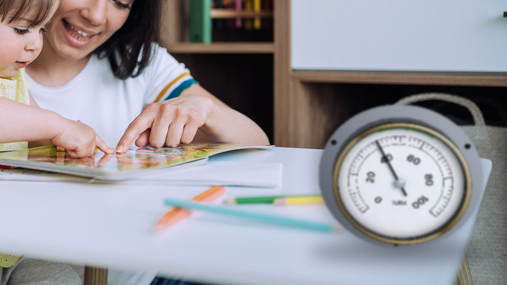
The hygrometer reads 40 %
